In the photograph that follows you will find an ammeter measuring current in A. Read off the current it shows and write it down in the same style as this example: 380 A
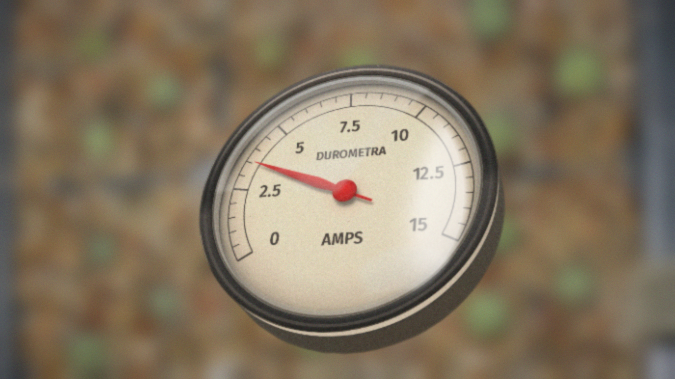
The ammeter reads 3.5 A
